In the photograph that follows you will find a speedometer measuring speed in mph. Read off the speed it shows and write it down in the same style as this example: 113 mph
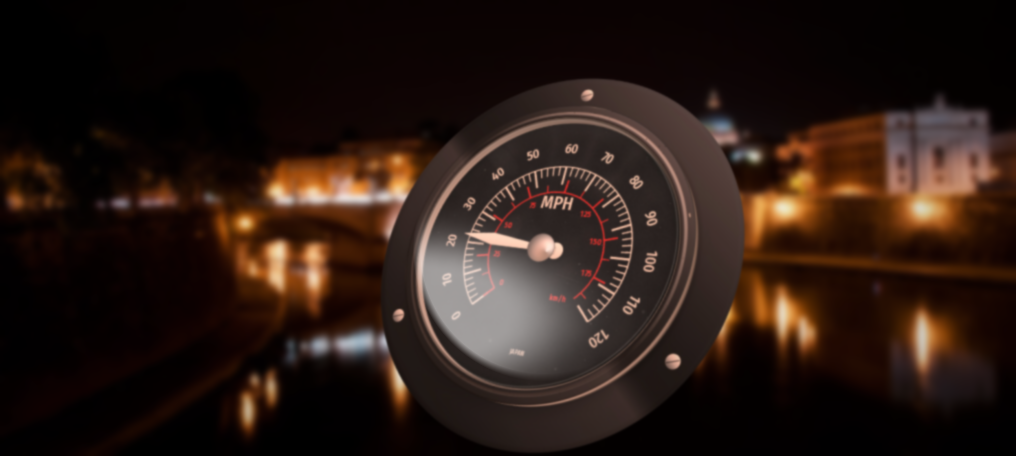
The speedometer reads 22 mph
